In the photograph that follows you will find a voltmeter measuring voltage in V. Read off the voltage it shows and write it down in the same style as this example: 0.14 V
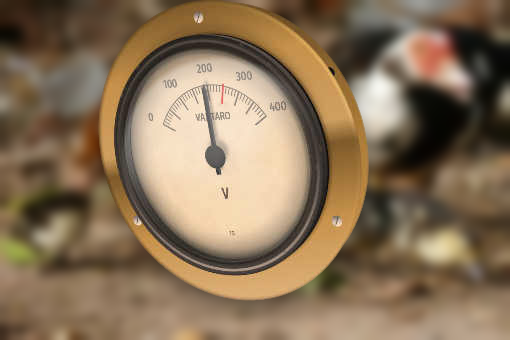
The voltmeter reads 200 V
